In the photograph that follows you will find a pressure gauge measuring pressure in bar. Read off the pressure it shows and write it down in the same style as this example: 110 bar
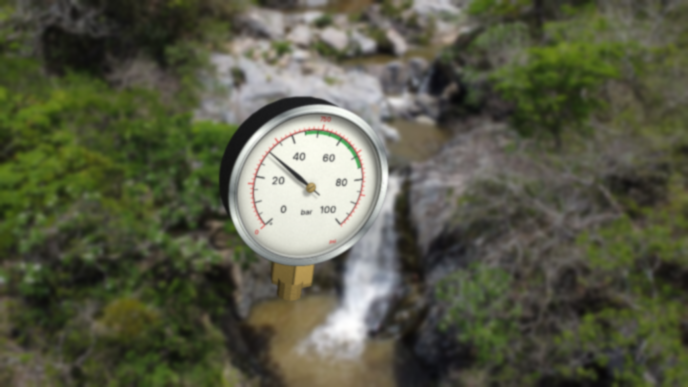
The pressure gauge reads 30 bar
